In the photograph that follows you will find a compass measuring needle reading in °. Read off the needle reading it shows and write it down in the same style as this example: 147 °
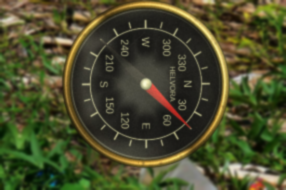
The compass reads 45 °
